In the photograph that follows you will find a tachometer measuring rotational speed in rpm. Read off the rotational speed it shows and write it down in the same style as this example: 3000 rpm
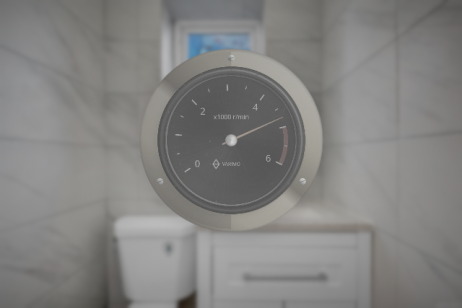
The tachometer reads 4750 rpm
